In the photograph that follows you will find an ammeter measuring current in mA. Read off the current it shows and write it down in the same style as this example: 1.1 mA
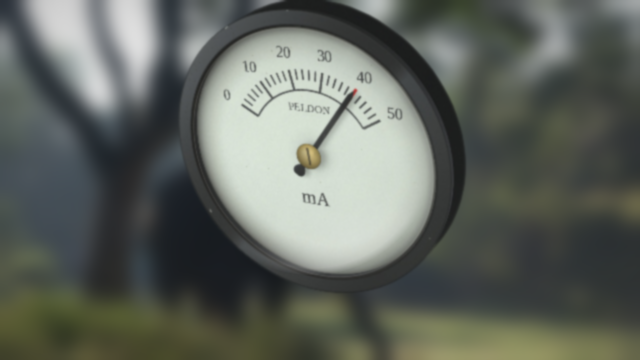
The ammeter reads 40 mA
